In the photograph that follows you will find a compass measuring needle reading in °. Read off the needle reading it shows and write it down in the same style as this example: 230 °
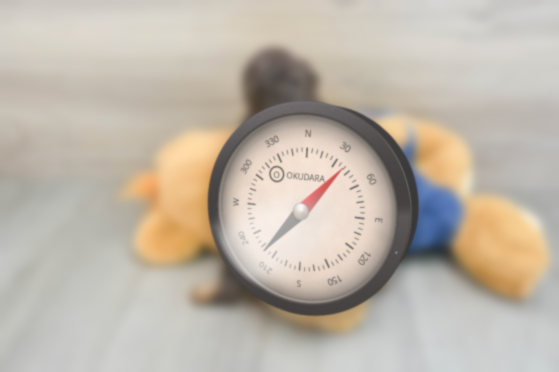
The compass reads 40 °
